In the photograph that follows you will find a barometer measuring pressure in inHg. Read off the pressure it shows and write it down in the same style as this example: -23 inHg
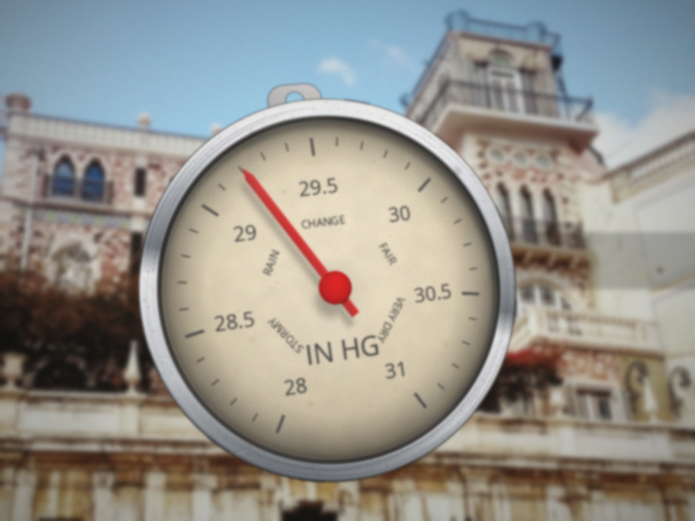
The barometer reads 29.2 inHg
